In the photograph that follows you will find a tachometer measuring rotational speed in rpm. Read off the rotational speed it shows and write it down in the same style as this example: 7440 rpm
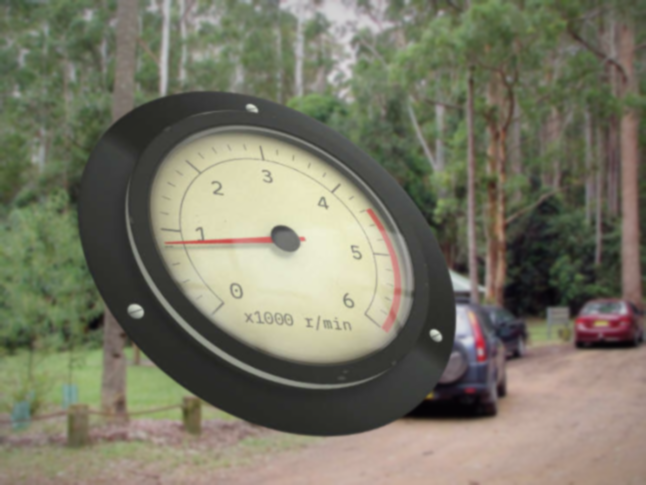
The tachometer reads 800 rpm
